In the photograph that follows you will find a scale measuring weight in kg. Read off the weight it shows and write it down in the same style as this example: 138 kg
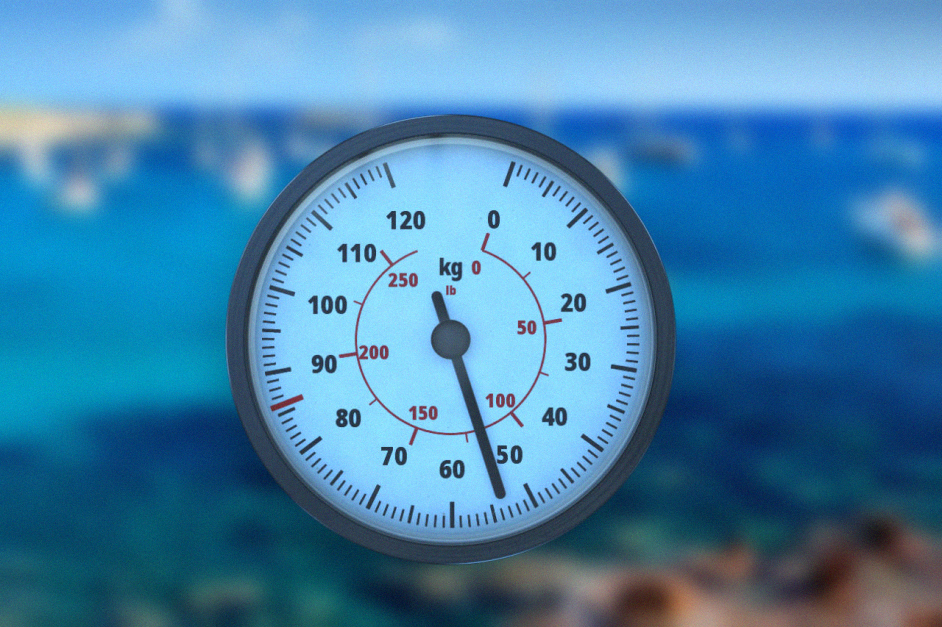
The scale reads 53.5 kg
